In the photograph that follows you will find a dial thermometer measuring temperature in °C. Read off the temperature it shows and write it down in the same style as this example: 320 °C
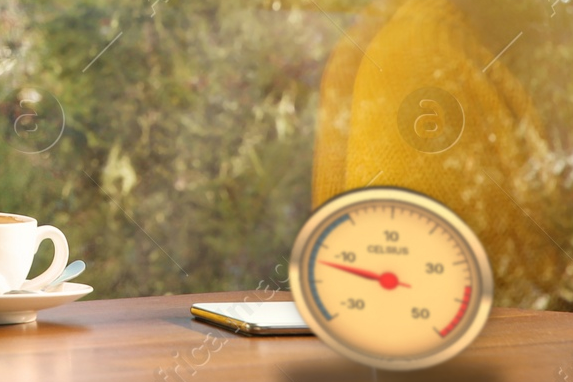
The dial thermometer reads -14 °C
